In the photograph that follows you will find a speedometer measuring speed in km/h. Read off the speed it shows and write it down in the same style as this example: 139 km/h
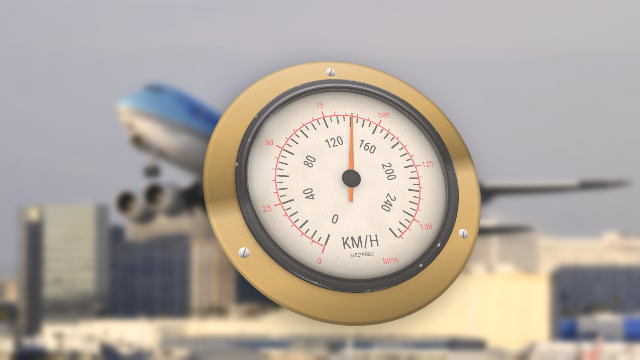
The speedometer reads 140 km/h
